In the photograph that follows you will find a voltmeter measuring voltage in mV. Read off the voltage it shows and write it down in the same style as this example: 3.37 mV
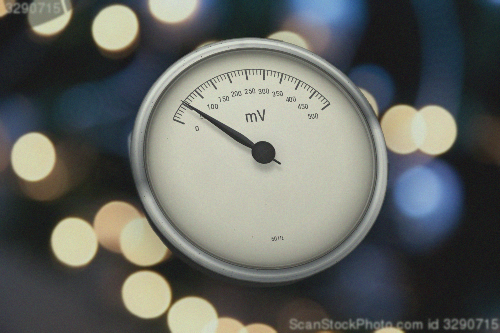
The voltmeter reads 50 mV
